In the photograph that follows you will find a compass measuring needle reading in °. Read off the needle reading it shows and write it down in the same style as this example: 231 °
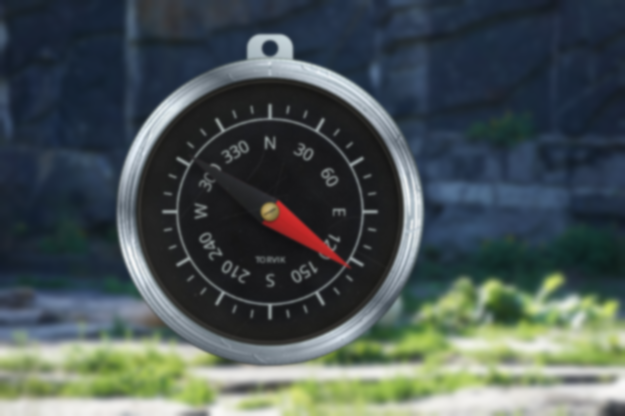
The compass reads 125 °
